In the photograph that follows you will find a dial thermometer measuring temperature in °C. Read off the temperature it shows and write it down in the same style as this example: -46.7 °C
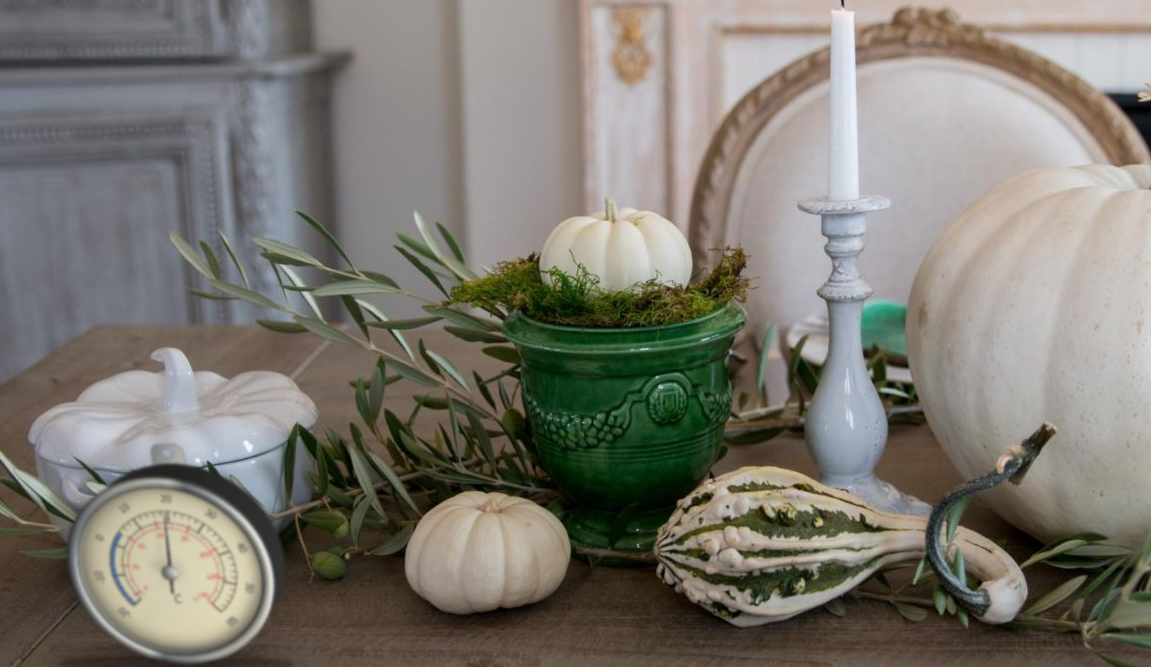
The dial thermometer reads 20 °C
